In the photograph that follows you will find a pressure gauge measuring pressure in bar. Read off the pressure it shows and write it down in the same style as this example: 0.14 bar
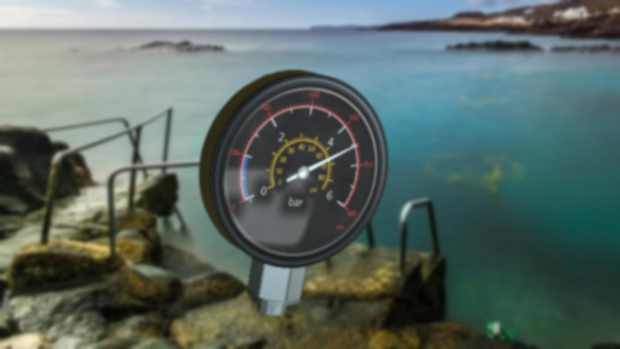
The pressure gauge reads 4.5 bar
